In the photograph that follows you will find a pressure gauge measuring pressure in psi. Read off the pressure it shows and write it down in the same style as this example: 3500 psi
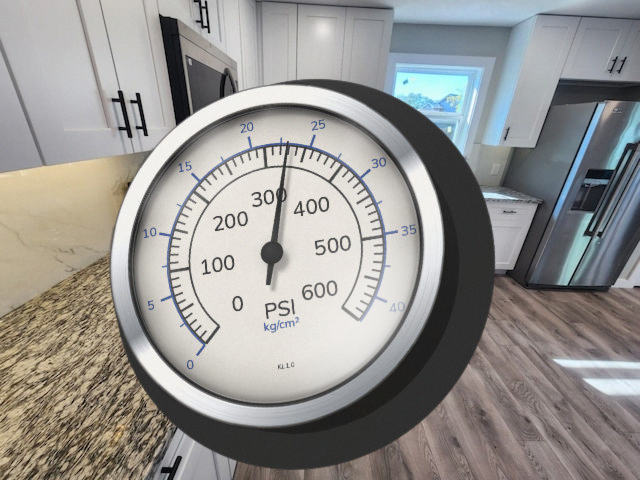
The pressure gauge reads 330 psi
